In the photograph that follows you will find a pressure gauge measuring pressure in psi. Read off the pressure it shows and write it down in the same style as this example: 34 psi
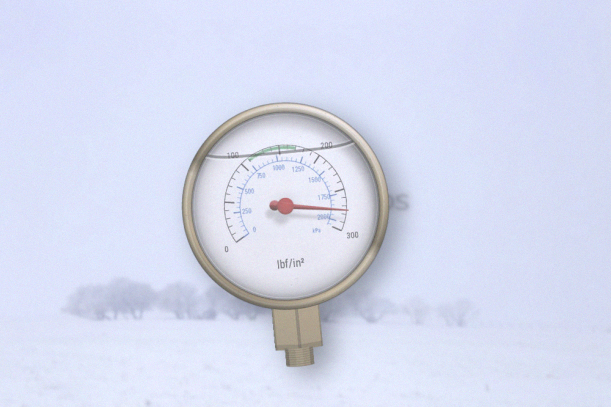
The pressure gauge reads 275 psi
